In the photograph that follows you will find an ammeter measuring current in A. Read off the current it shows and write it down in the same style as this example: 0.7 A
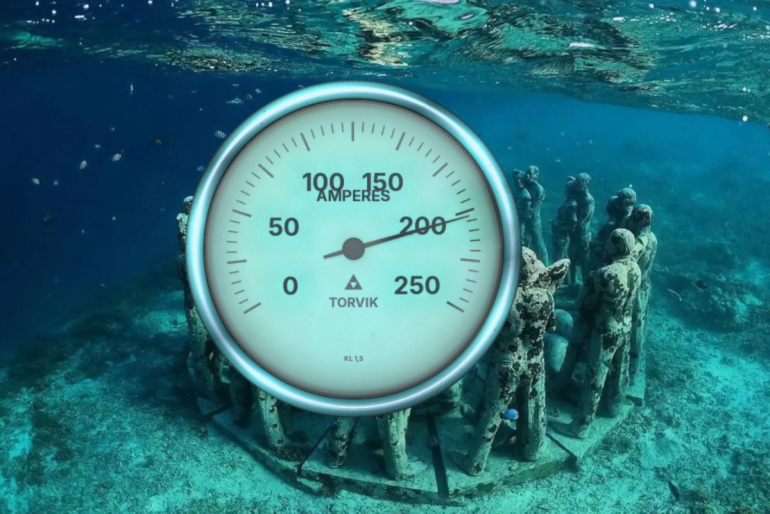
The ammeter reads 202.5 A
